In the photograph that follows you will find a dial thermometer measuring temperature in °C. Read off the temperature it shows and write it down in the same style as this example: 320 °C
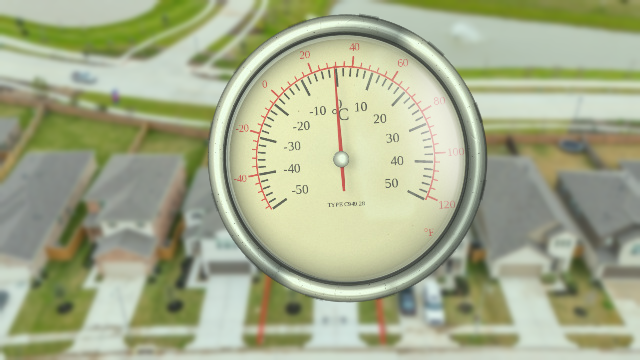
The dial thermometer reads 0 °C
